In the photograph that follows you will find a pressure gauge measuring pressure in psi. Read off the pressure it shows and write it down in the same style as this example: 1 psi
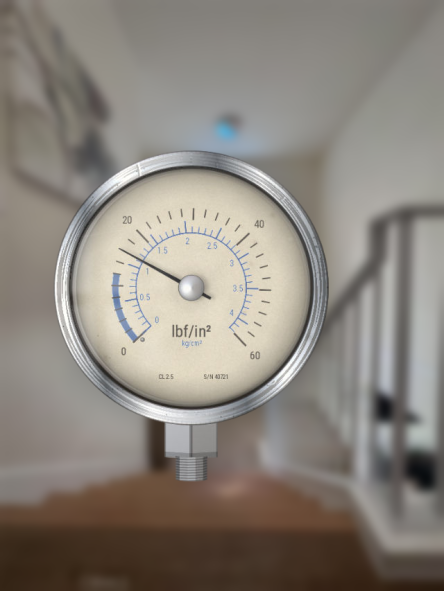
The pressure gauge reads 16 psi
